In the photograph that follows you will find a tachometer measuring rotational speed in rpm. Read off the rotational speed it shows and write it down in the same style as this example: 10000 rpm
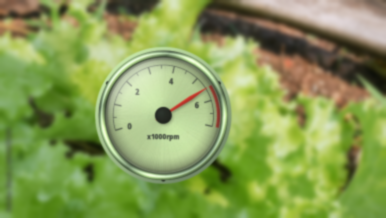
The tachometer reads 5500 rpm
